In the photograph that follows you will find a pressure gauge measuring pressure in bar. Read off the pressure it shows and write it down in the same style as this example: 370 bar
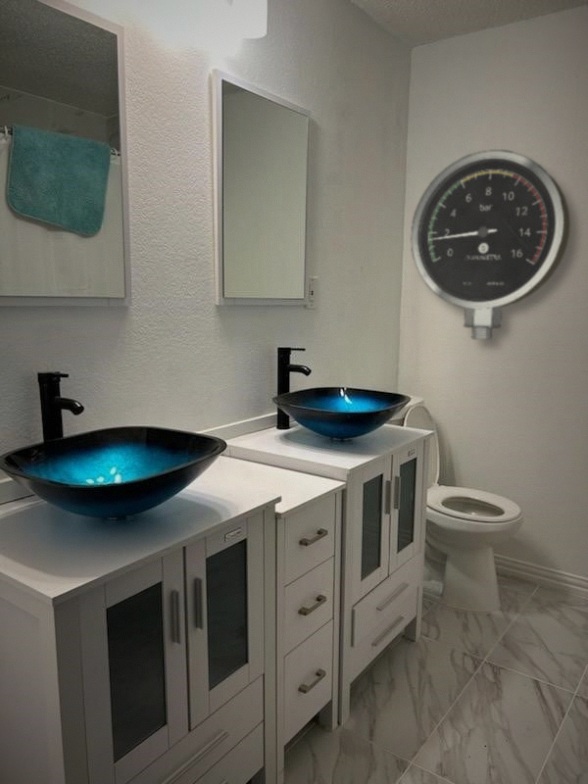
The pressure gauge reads 1.5 bar
